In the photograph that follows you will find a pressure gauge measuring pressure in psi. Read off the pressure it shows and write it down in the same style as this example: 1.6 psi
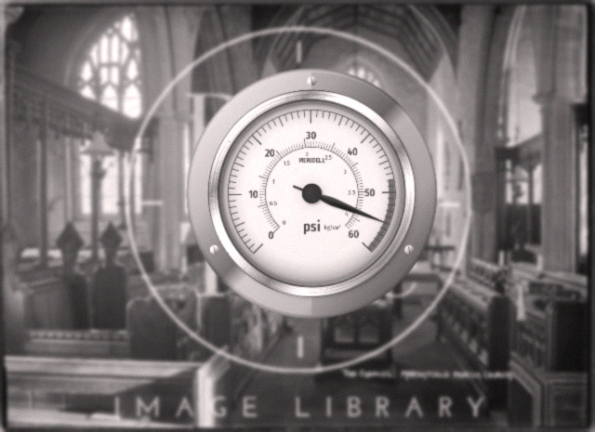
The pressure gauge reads 55 psi
